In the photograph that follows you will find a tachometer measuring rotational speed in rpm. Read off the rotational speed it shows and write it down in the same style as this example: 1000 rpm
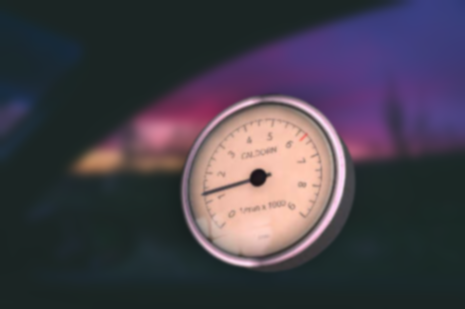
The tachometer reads 1250 rpm
